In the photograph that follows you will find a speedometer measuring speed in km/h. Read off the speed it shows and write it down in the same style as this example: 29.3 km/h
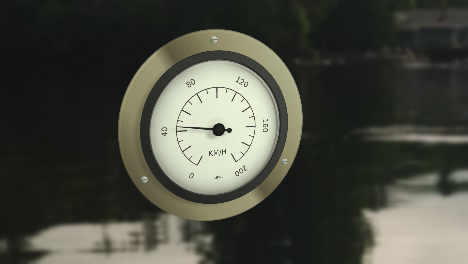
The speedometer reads 45 km/h
